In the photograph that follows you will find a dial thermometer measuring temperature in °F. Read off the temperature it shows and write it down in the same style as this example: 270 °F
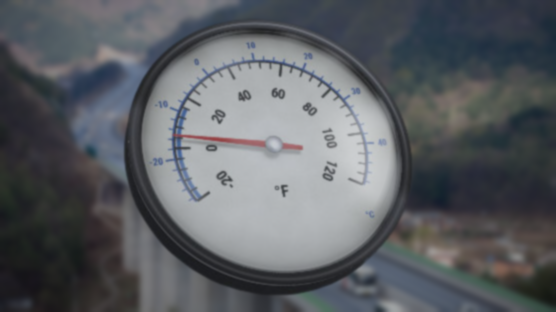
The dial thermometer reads 4 °F
